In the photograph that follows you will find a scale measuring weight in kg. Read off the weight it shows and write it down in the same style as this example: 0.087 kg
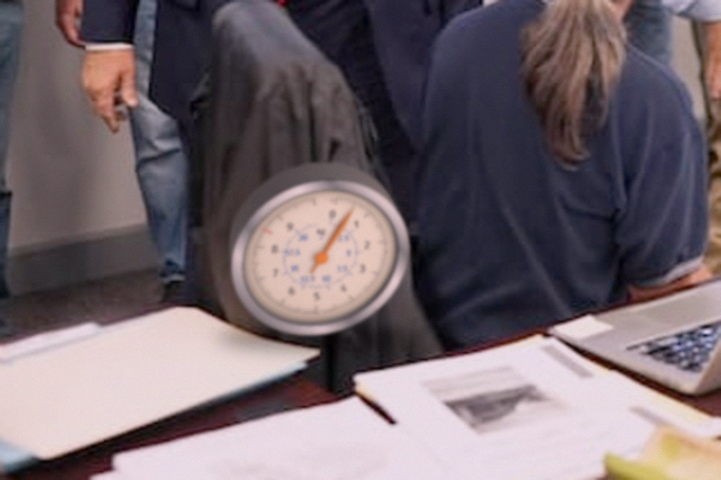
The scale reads 0.5 kg
